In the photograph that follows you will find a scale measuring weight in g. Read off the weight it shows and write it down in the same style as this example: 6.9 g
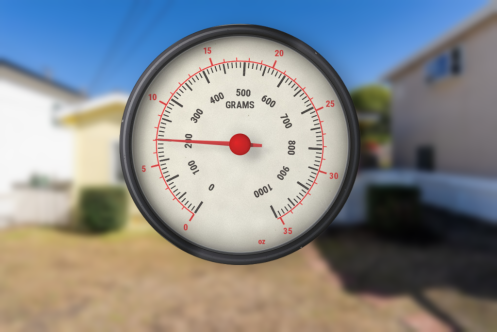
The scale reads 200 g
